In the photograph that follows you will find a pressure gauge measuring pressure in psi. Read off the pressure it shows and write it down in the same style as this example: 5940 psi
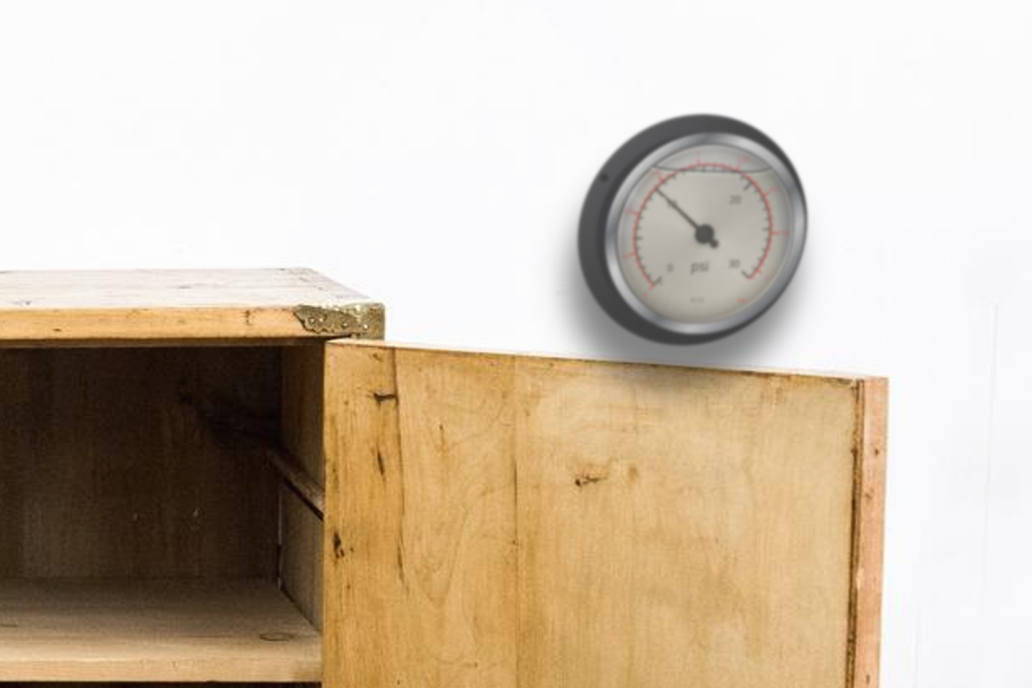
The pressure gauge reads 10 psi
